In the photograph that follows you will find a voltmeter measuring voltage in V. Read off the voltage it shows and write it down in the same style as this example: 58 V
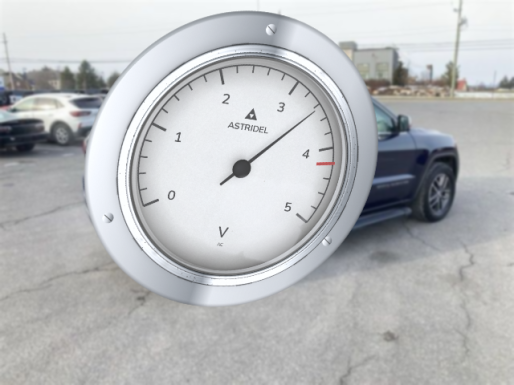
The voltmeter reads 3.4 V
